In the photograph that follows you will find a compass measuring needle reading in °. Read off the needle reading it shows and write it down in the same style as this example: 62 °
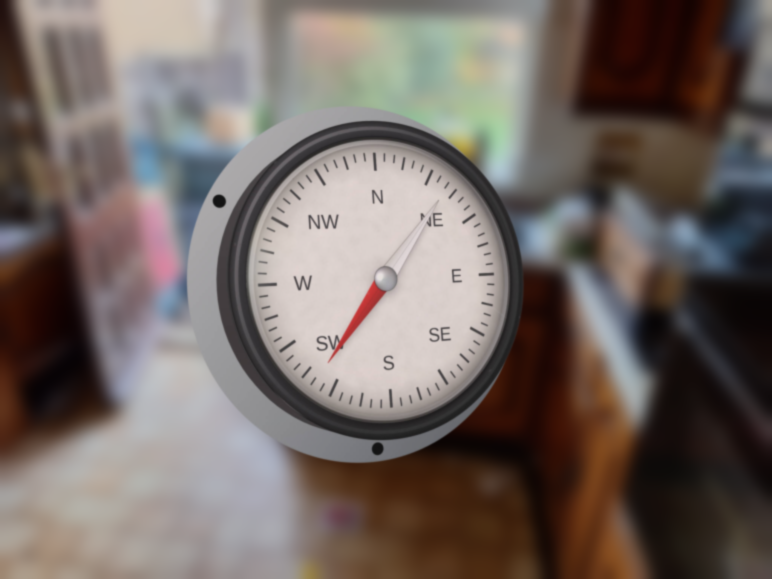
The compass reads 220 °
